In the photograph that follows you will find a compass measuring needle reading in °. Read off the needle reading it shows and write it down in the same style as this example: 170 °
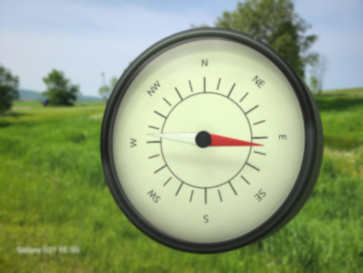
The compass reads 97.5 °
